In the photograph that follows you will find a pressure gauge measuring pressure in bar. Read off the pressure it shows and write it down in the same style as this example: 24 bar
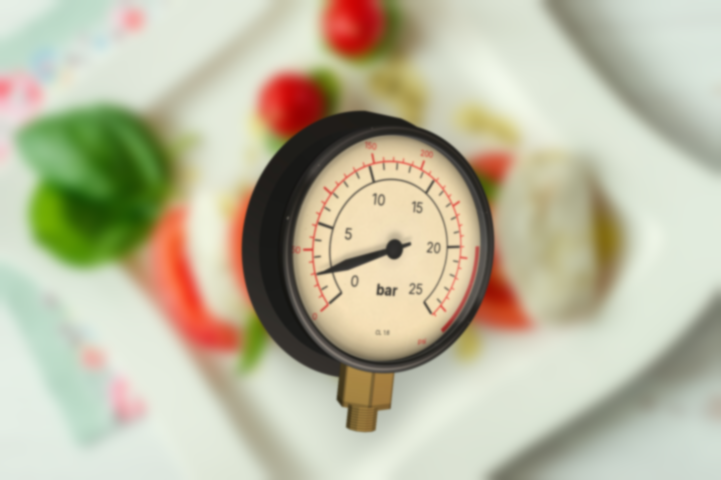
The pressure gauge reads 2 bar
